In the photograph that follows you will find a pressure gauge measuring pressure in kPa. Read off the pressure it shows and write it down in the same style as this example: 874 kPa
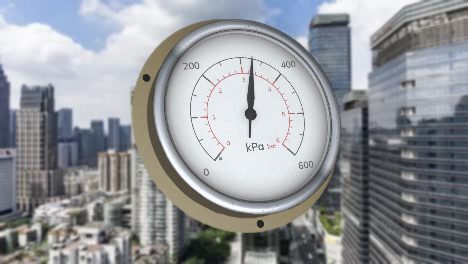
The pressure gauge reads 325 kPa
